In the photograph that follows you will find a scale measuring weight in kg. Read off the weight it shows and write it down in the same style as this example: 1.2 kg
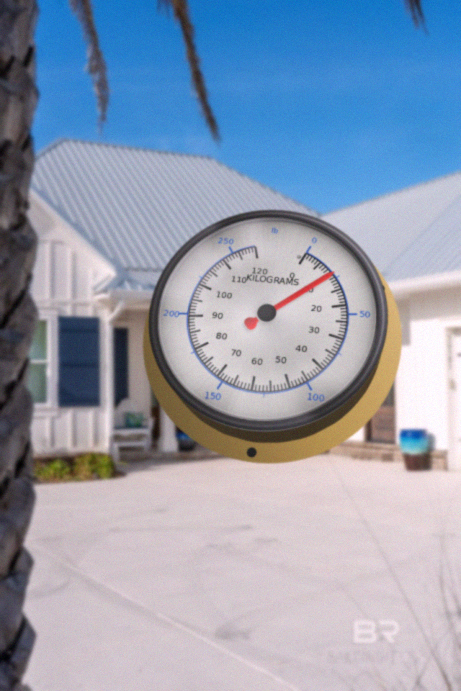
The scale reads 10 kg
